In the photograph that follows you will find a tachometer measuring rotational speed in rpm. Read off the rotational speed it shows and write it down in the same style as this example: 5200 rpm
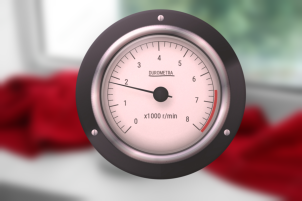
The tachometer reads 1800 rpm
